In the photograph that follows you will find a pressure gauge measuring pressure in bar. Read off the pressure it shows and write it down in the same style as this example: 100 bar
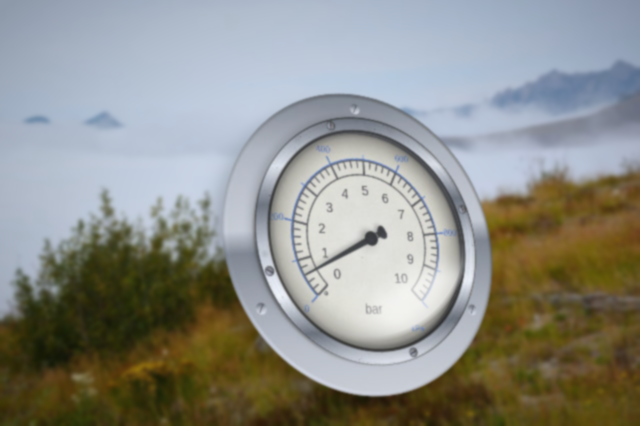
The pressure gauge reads 0.6 bar
